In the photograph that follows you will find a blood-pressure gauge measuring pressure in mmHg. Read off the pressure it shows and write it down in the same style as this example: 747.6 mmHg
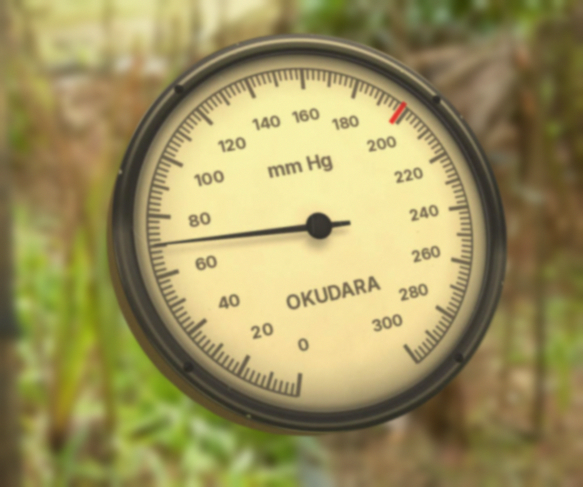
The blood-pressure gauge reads 70 mmHg
